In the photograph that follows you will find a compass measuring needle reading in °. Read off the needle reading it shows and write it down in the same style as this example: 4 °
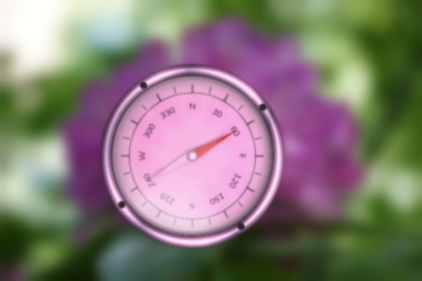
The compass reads 60 °
